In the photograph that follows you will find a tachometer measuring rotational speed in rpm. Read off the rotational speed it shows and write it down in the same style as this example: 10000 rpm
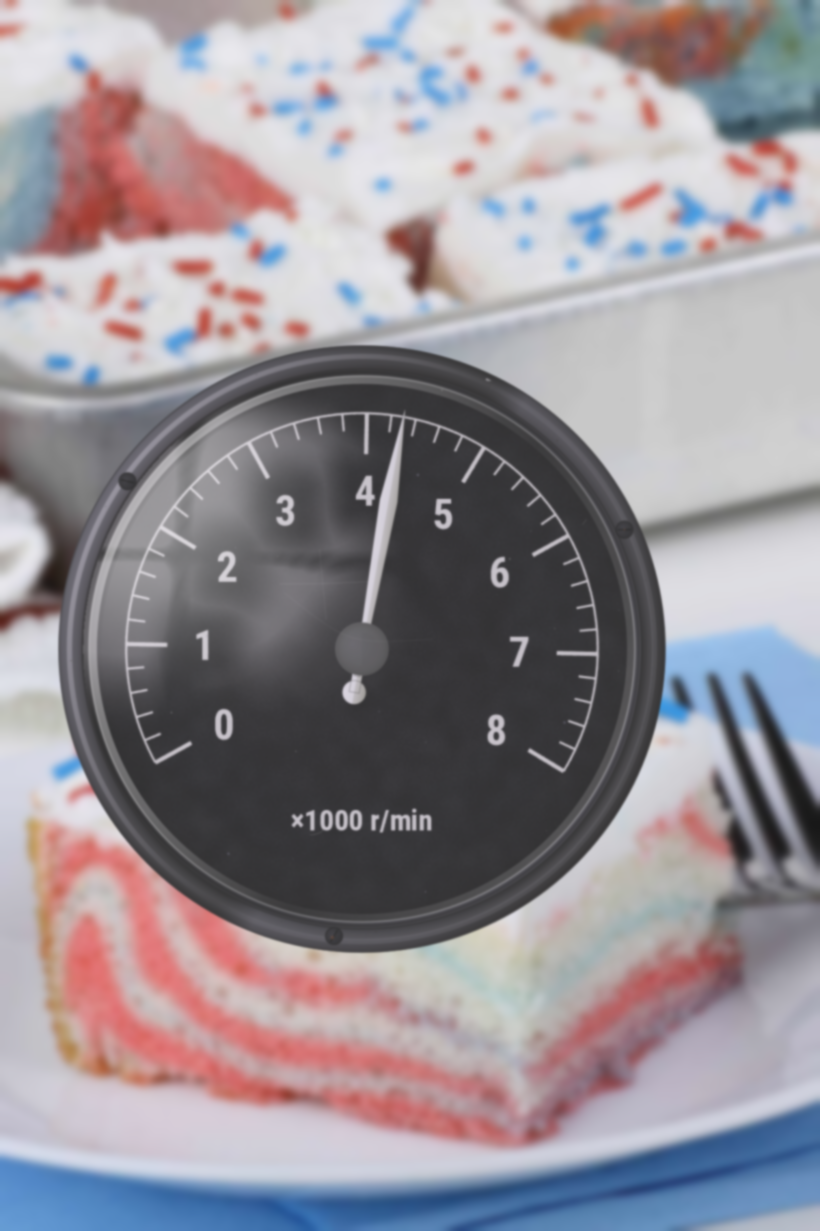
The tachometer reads 4300 rpm
